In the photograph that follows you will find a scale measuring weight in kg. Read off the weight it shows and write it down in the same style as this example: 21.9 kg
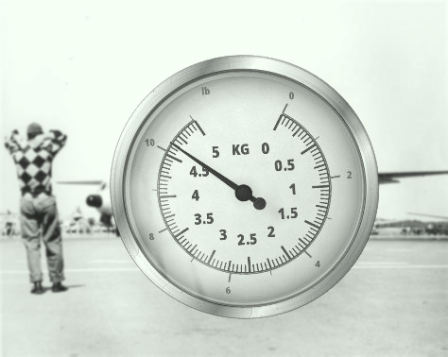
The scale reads 4.65 kg
